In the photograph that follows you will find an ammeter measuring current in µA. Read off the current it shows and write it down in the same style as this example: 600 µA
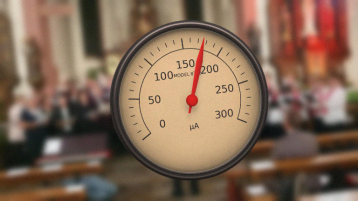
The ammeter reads 175 µA
